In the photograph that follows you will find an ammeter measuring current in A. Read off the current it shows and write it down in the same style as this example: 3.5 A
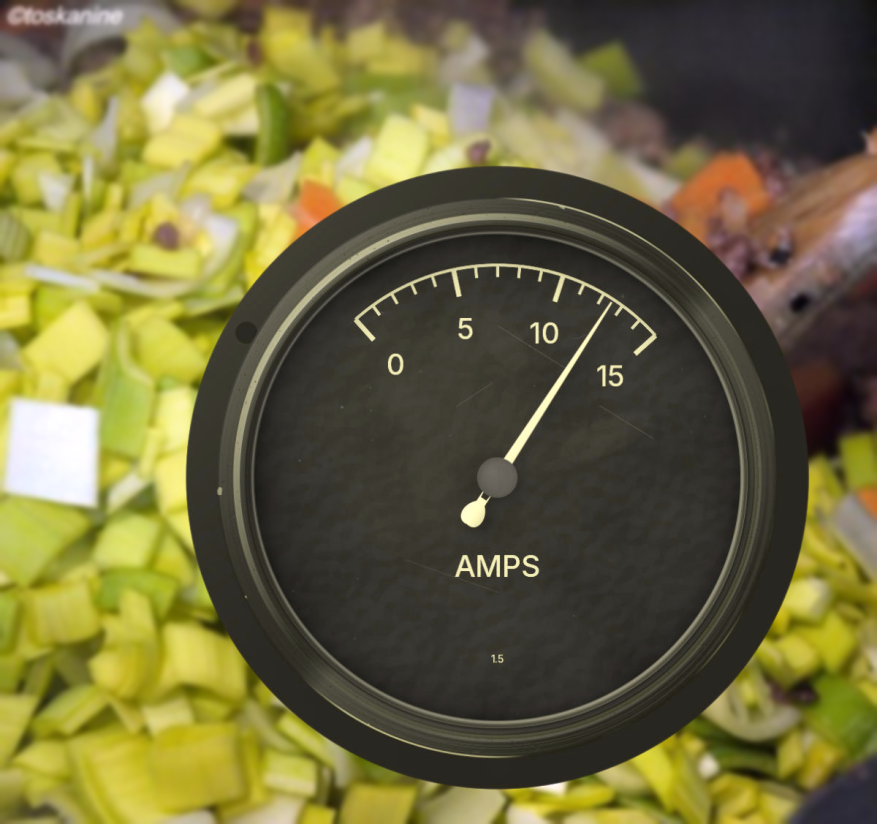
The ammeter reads 12.5 A
